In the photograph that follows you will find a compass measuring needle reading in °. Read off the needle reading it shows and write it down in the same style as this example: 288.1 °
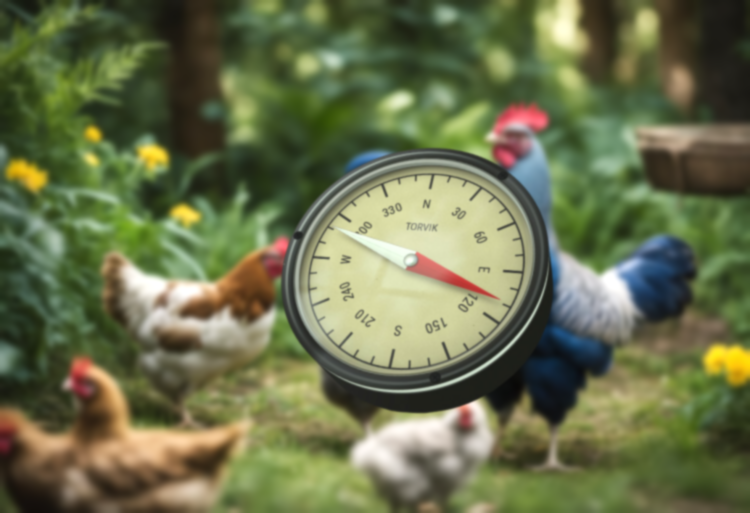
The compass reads 110 °
